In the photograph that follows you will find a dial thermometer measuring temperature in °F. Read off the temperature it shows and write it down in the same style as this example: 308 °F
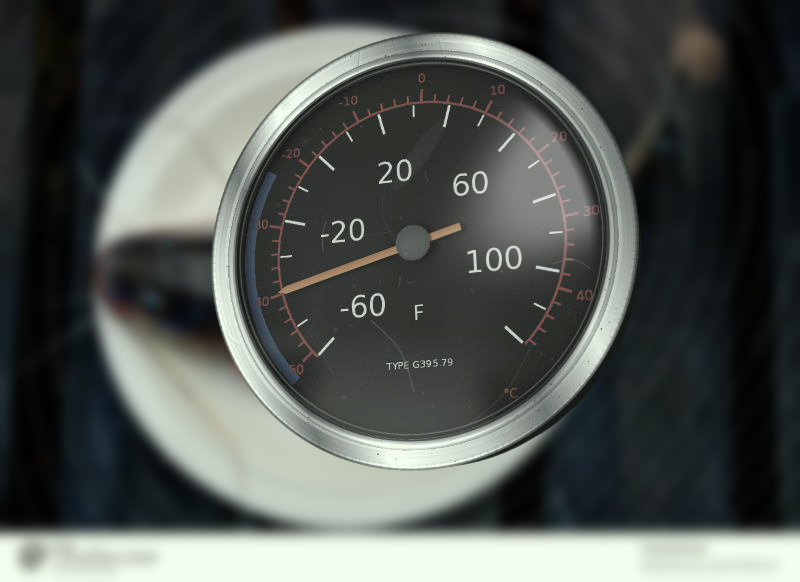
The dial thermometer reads -40 °F
